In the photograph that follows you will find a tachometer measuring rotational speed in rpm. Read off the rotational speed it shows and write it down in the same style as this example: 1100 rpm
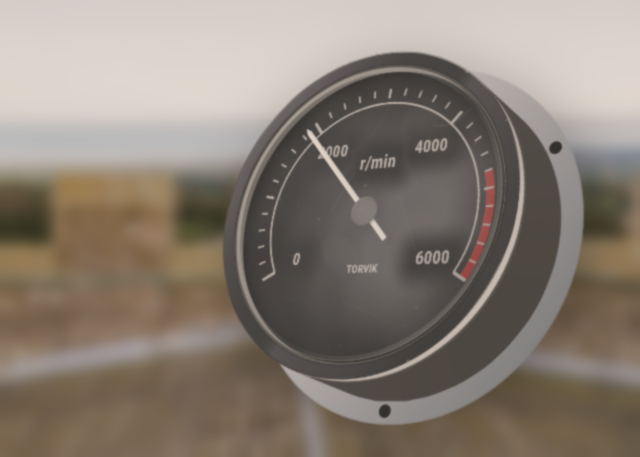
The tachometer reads 1900 rpm
